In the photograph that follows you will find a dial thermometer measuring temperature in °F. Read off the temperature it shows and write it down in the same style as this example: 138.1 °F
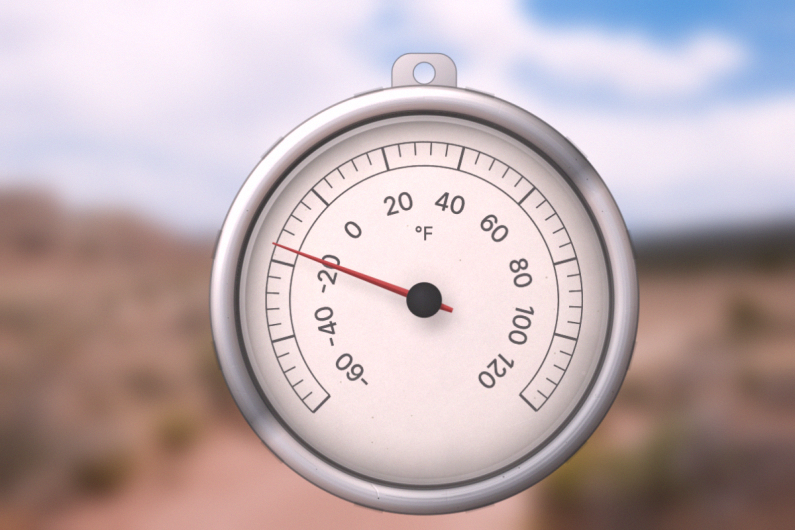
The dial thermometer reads -16 °F
